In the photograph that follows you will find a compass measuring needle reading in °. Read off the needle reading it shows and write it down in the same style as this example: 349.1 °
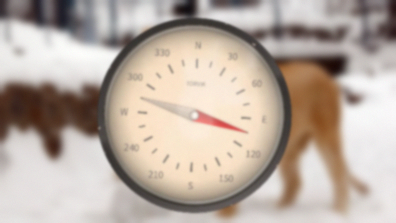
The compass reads 105 °
